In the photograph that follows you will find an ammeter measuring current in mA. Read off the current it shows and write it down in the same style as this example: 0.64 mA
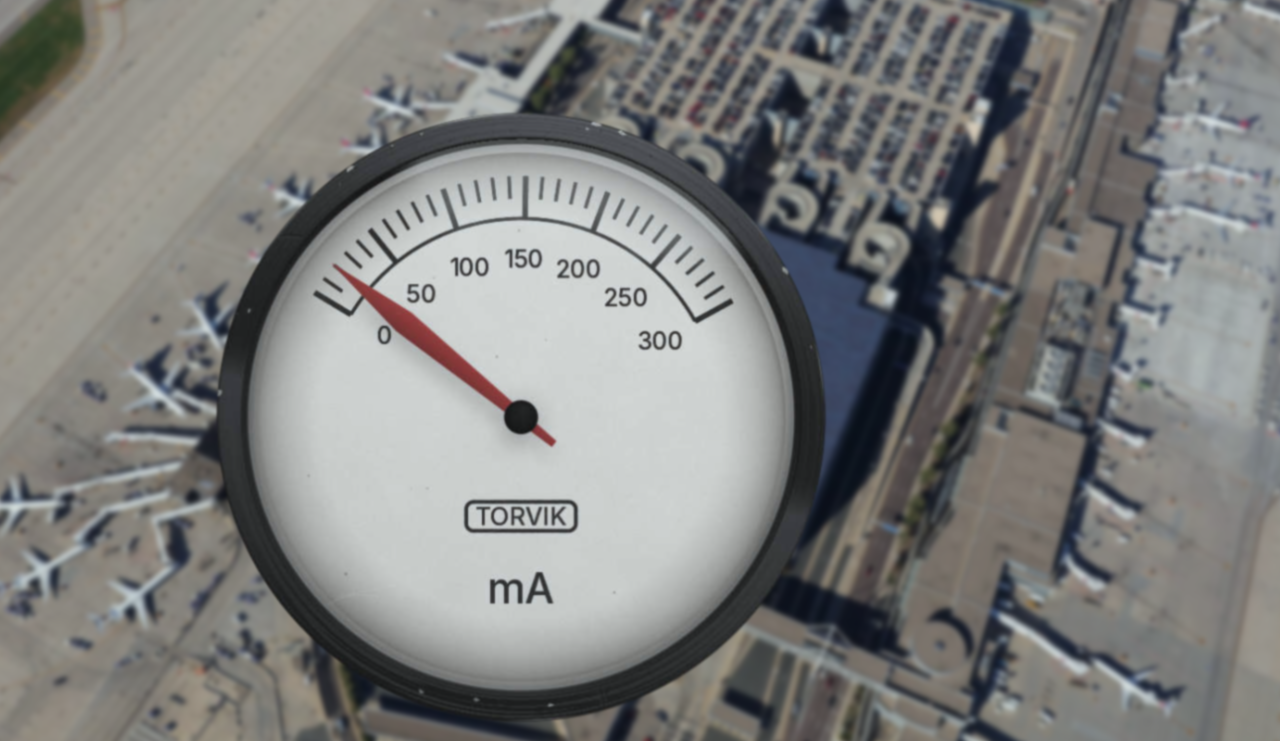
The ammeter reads 20 mA
